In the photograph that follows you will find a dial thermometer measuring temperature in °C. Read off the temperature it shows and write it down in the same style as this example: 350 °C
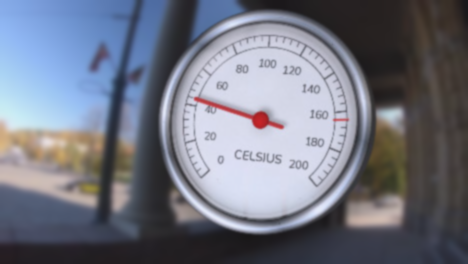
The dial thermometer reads 44 °C
